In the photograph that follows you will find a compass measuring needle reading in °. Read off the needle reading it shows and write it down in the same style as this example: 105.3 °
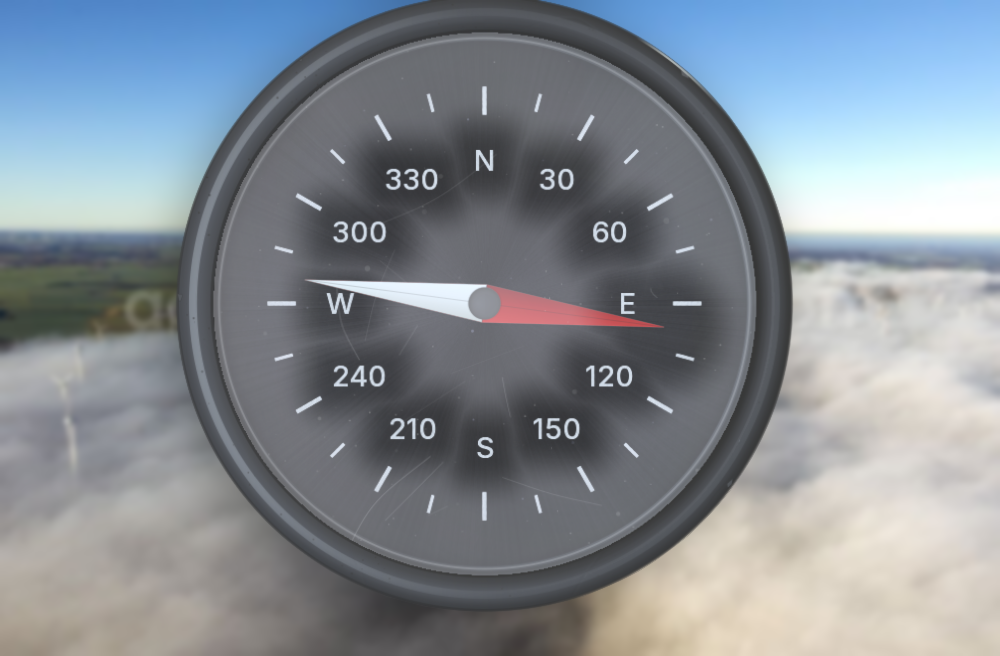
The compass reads 97.5 °
